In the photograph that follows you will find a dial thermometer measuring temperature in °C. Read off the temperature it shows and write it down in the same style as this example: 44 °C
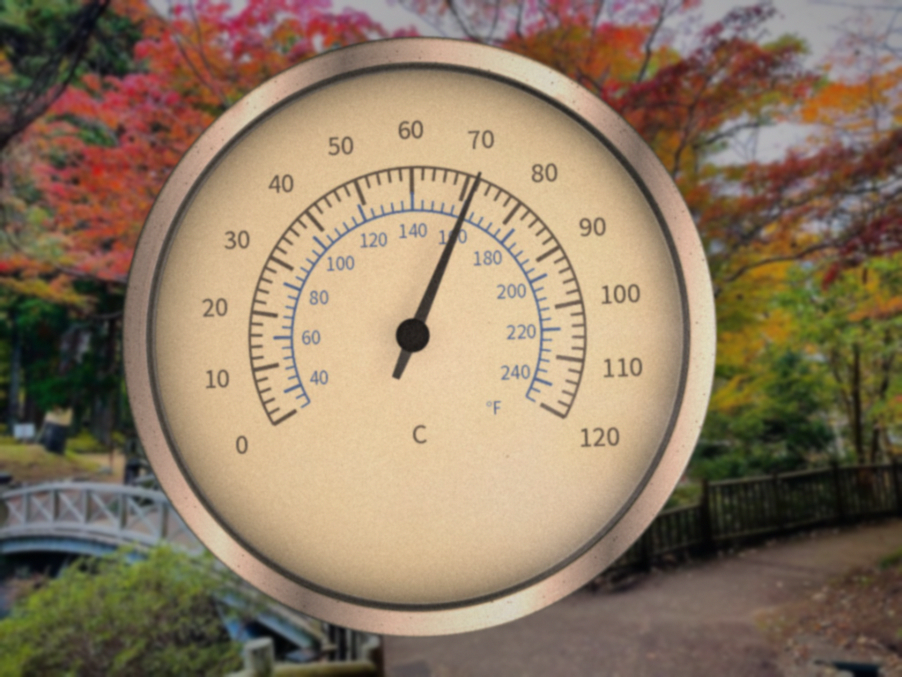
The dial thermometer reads 72 °C
